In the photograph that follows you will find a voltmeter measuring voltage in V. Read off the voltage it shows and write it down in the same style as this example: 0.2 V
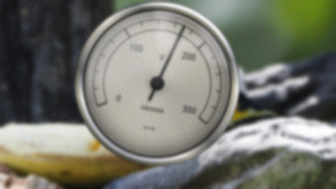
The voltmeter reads 170 V
